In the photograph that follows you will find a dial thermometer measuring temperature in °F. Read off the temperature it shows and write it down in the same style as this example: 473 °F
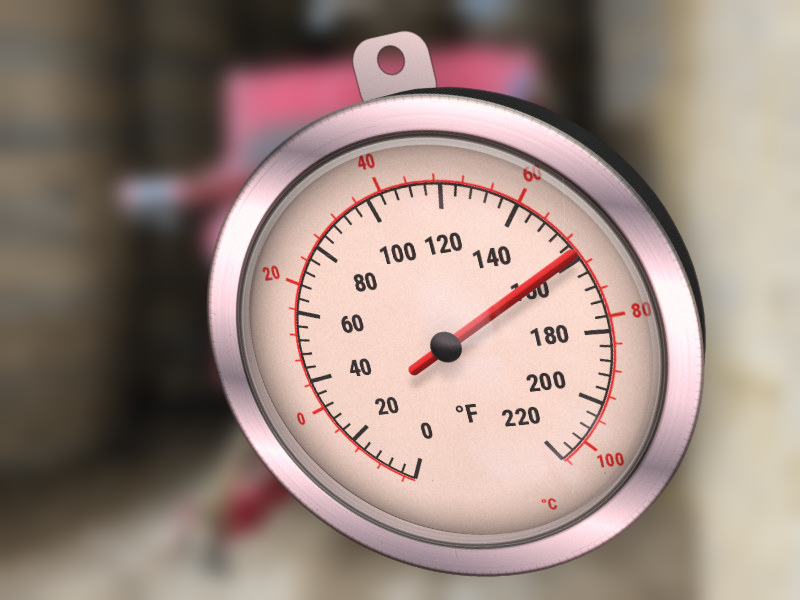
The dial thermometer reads 158 °F
